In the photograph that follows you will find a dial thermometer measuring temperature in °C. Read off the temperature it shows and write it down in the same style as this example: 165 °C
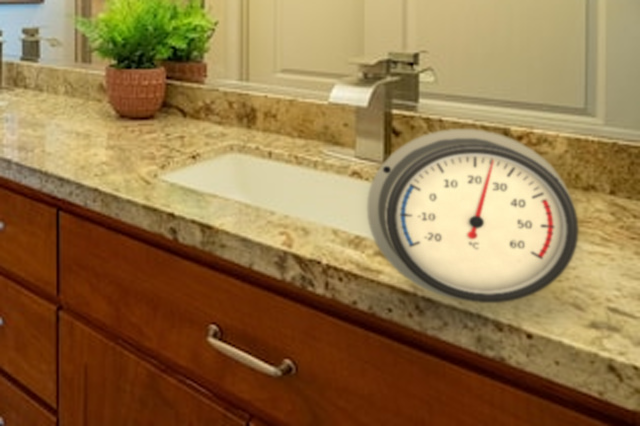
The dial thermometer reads 24 °C
